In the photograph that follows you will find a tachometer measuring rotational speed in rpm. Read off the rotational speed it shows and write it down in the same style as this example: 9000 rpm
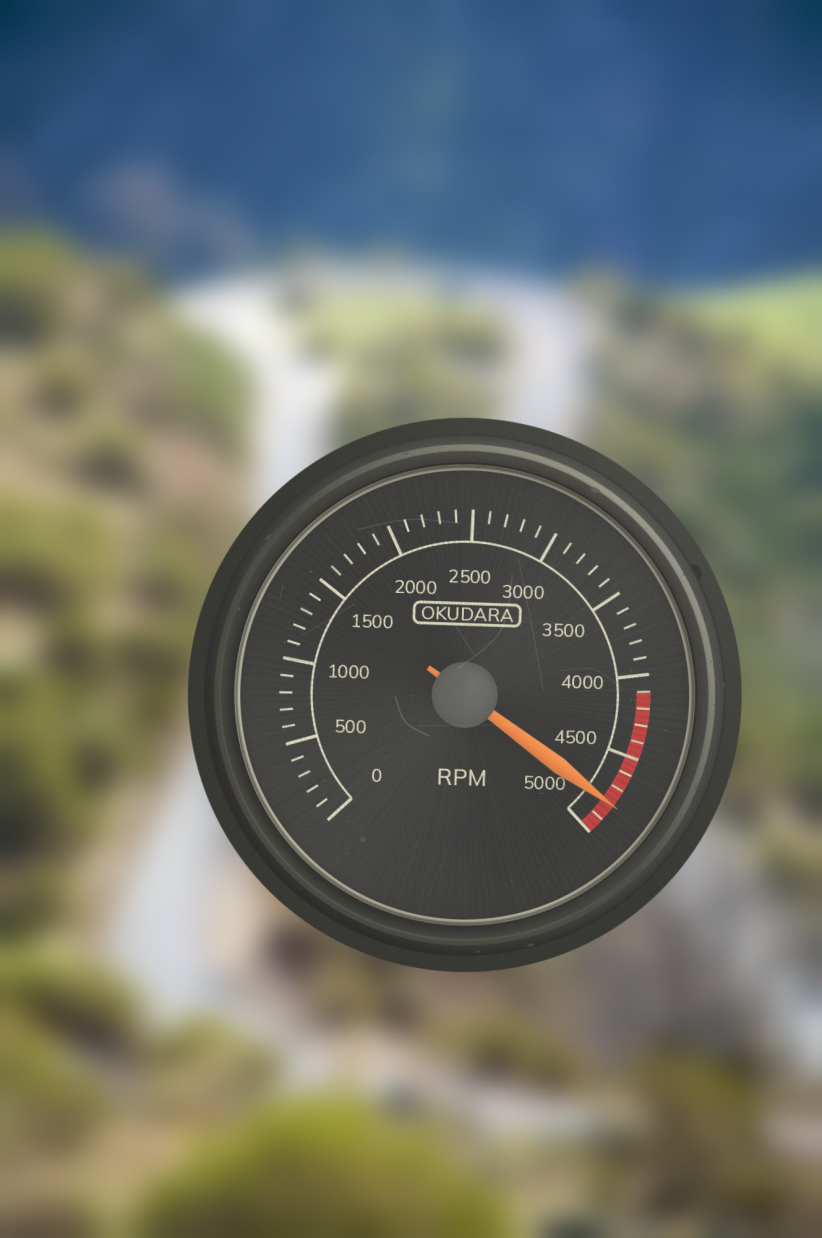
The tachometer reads 4800 rpm
